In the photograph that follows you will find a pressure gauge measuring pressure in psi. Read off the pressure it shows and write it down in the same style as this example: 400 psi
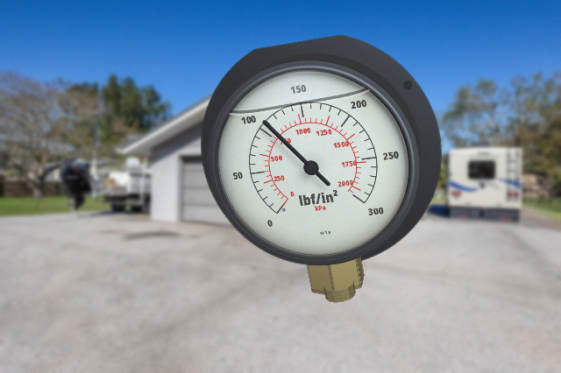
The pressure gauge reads 110 psi
